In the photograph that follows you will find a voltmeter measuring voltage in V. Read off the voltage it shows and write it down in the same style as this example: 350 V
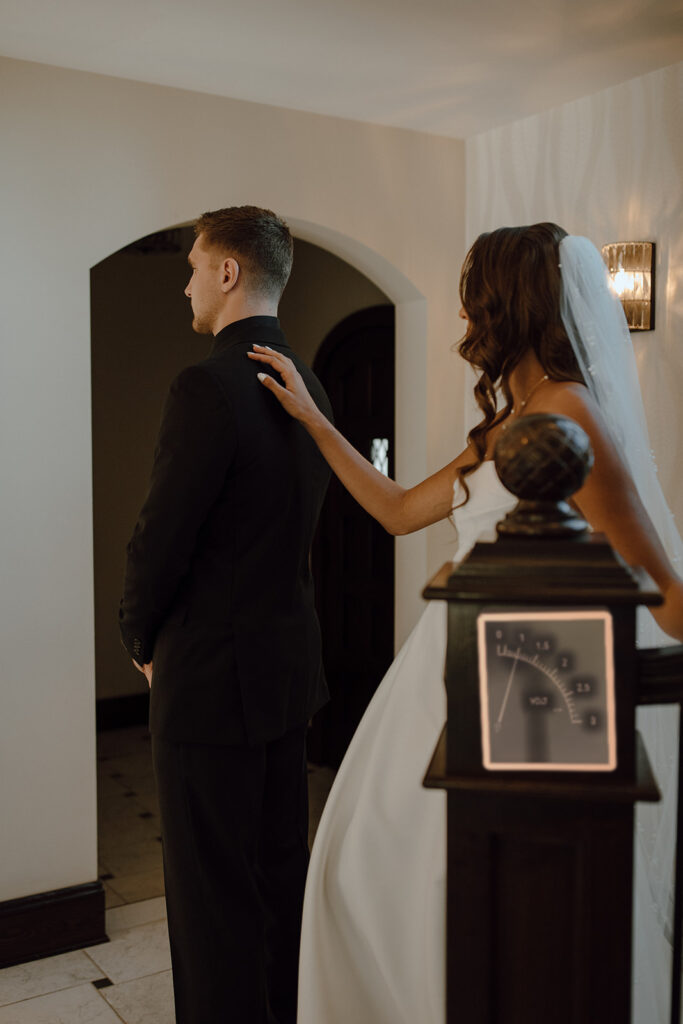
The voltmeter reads 1 V
